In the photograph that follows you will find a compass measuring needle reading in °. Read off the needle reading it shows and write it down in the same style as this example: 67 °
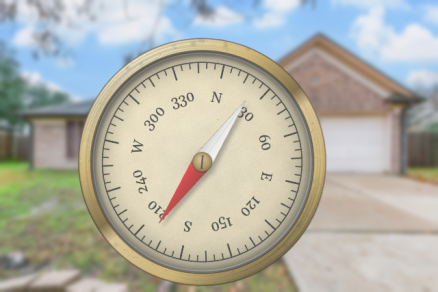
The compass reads 202.5 °
